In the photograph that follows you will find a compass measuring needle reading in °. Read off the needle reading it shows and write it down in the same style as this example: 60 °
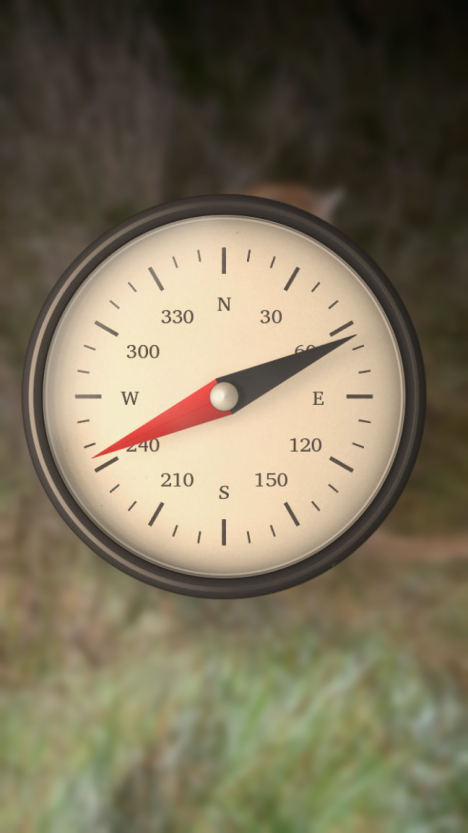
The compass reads 245 °
